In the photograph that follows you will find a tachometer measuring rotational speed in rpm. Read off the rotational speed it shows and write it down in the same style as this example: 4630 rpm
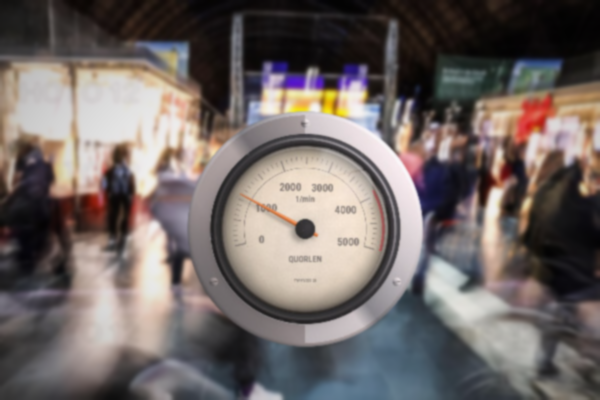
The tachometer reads 1000 rpm
